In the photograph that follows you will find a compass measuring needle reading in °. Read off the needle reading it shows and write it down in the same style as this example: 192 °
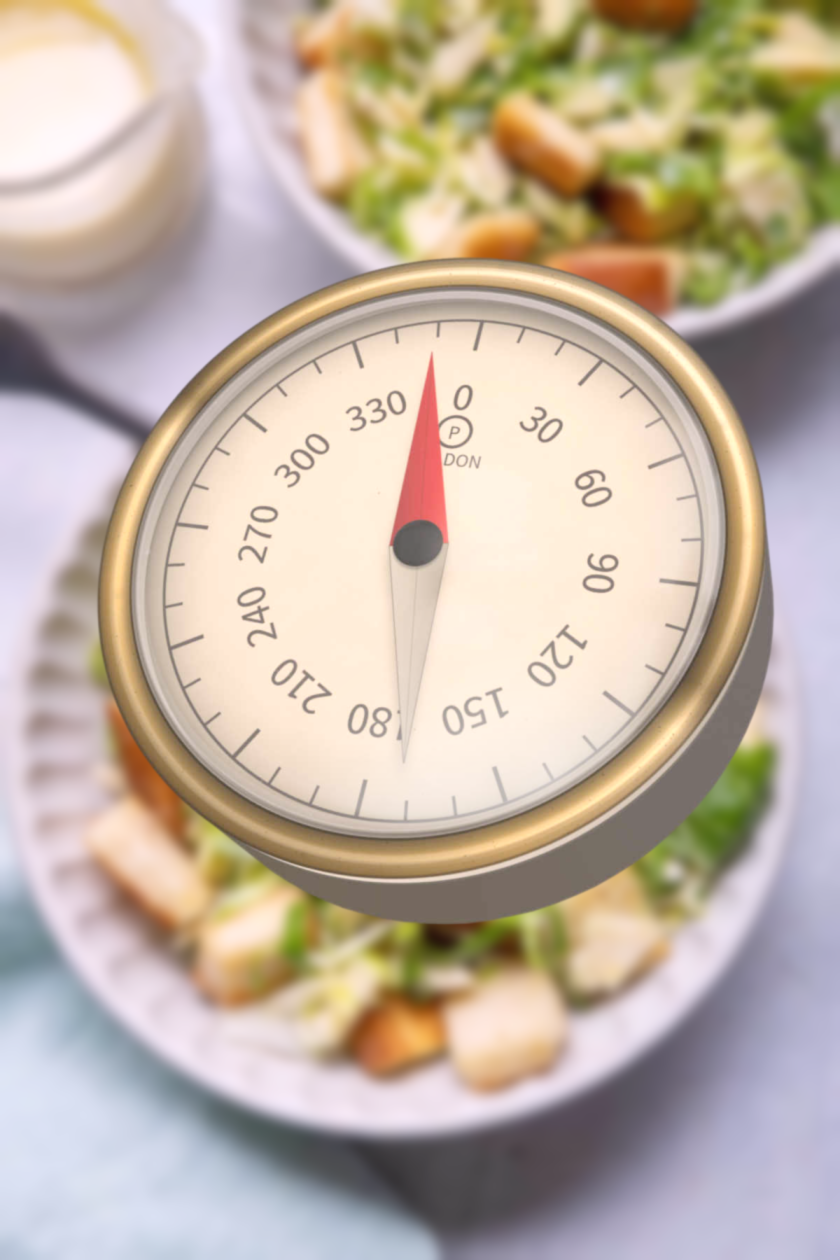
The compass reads 350 °
